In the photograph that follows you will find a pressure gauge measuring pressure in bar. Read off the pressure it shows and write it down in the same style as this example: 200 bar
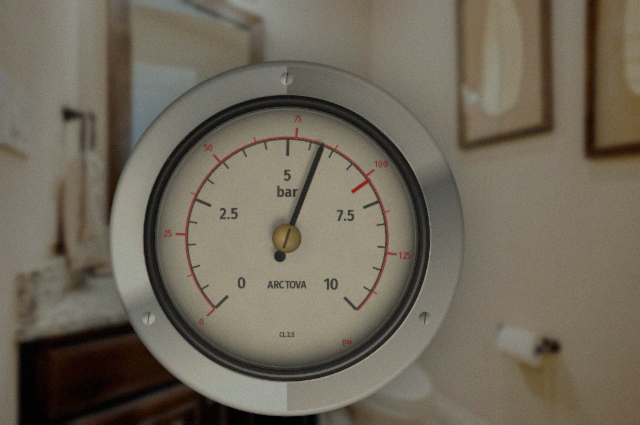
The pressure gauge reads 5.75 bar
